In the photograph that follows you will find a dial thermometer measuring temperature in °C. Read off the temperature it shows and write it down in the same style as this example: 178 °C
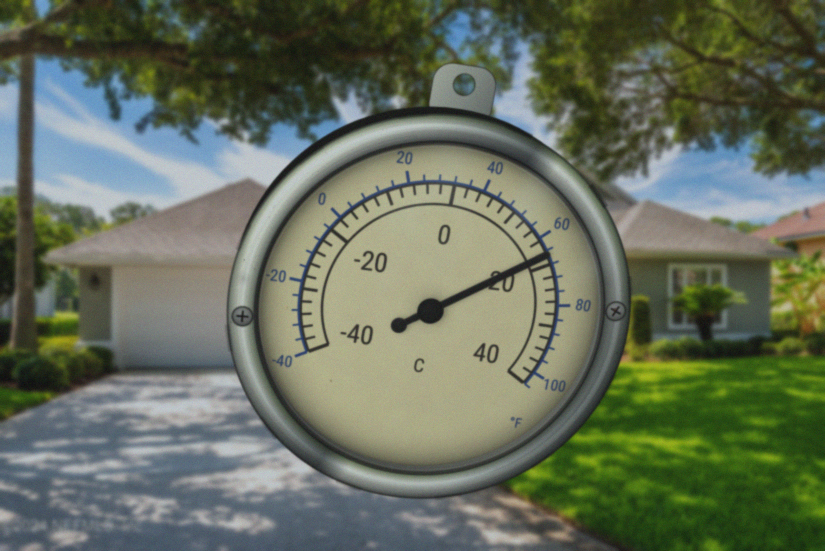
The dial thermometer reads 18 °C
